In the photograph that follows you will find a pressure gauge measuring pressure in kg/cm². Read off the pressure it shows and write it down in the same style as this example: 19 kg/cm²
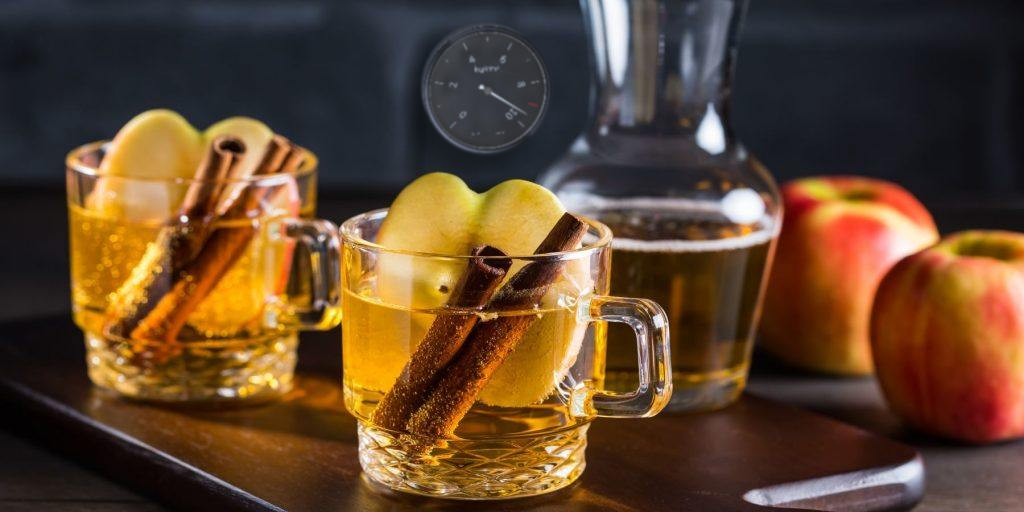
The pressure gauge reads 9.5 kg/cm²
